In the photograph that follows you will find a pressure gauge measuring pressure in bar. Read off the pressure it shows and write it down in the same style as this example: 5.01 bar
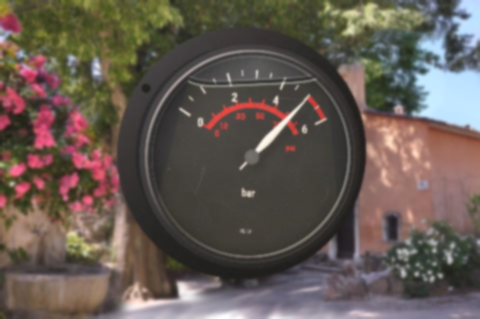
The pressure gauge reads 5 bar
